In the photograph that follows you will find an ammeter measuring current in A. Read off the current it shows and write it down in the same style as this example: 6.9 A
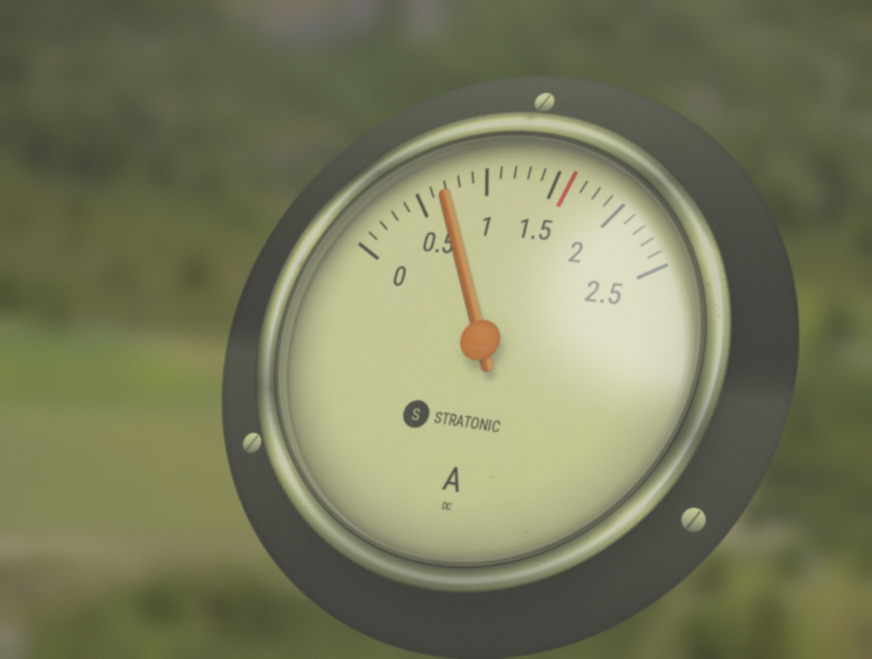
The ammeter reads 0.7 A
